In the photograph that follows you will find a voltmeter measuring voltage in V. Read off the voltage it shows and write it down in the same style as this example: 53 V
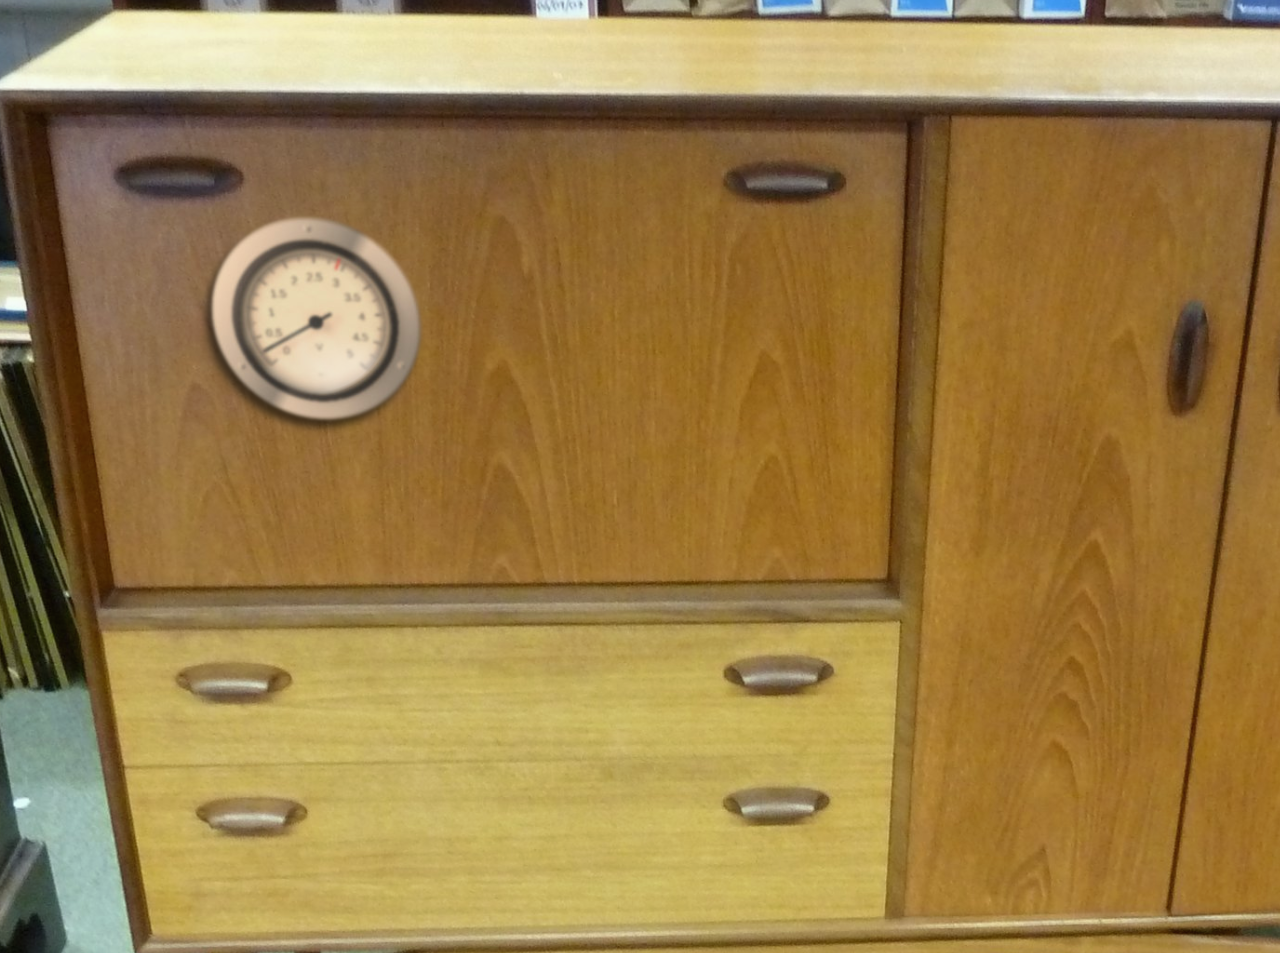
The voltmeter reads 0.25 V
